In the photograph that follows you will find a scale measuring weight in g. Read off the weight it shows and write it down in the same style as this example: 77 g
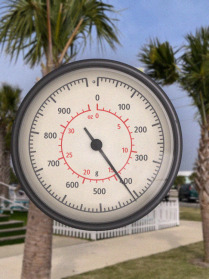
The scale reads 410 g
